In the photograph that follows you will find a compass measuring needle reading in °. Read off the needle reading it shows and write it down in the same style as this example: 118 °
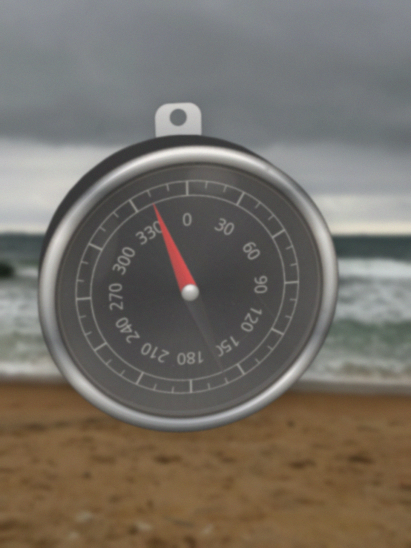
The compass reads 340 °
